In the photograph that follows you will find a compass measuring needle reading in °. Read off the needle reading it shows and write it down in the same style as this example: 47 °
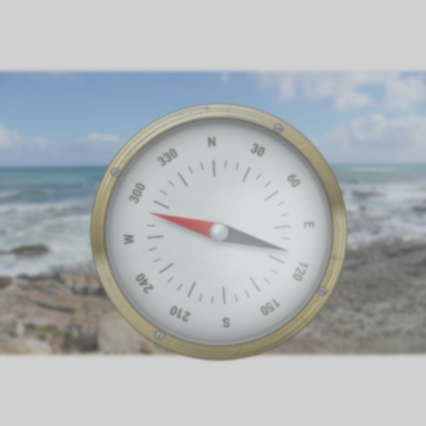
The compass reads 290 °
